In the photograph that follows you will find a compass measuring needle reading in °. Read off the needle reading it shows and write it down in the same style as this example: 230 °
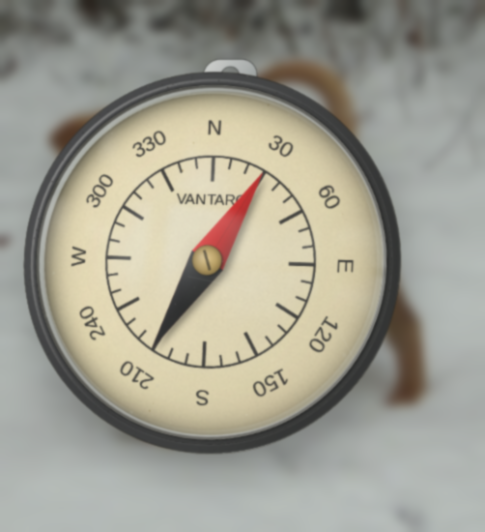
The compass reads 30 °
